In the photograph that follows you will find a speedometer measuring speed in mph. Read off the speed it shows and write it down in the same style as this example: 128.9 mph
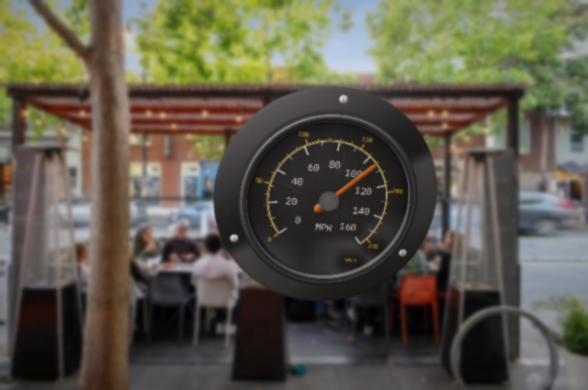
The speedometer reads 105 mph
